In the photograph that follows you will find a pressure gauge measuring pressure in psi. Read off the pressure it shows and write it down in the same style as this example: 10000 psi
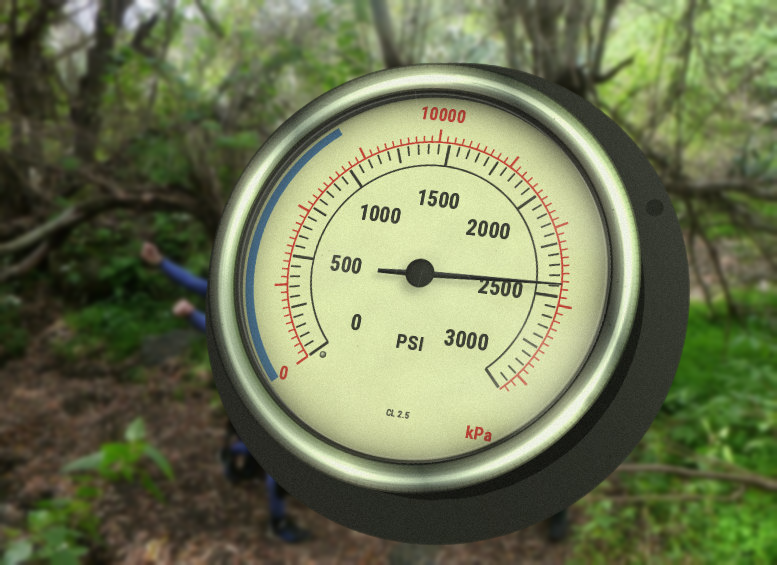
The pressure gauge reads 2450 psi
